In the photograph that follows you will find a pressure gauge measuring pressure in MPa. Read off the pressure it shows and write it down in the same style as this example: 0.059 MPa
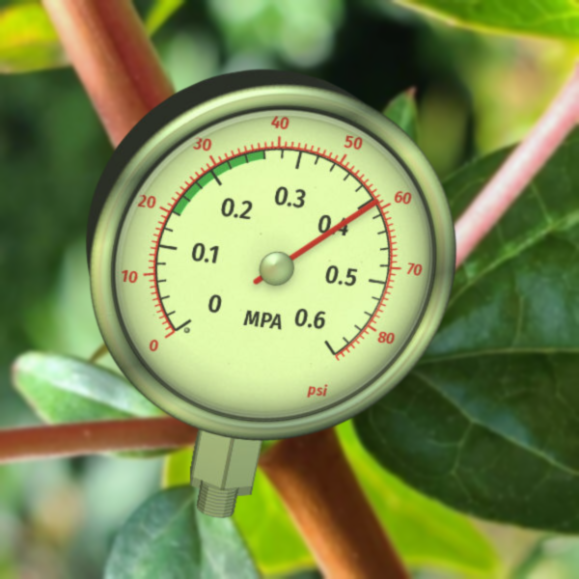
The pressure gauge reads 0.4 MPa
